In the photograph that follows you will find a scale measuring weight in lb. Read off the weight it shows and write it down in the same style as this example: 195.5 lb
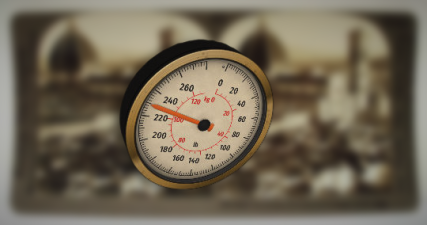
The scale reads 230 lb
